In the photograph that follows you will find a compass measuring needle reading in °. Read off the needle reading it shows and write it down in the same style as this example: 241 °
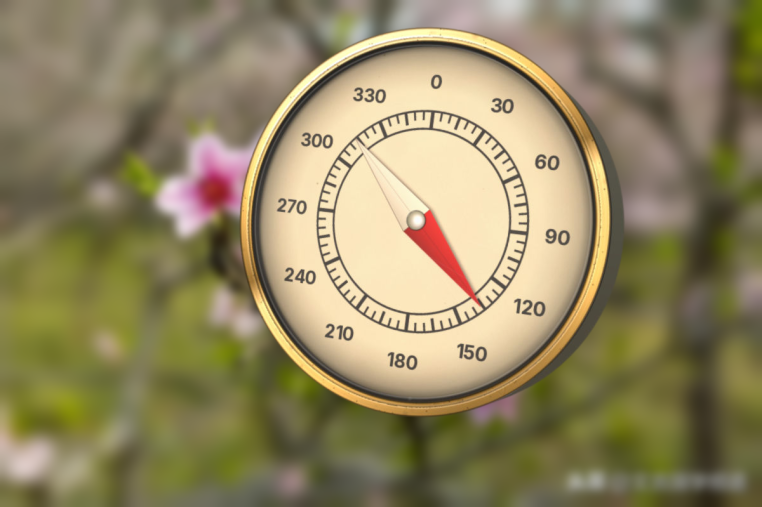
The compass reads 135 °
